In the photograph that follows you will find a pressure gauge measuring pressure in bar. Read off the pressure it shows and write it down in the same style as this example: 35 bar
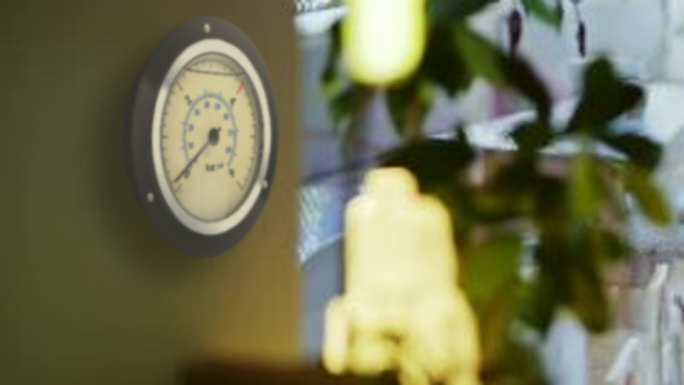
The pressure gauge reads 0.2 bar
